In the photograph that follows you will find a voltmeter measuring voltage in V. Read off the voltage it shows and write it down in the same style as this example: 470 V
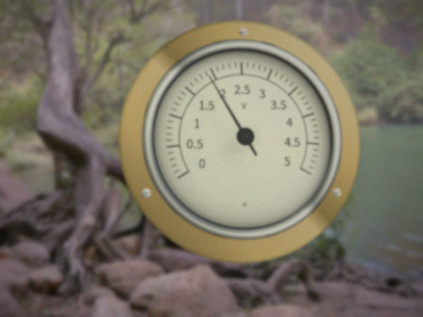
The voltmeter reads 1.9 V
